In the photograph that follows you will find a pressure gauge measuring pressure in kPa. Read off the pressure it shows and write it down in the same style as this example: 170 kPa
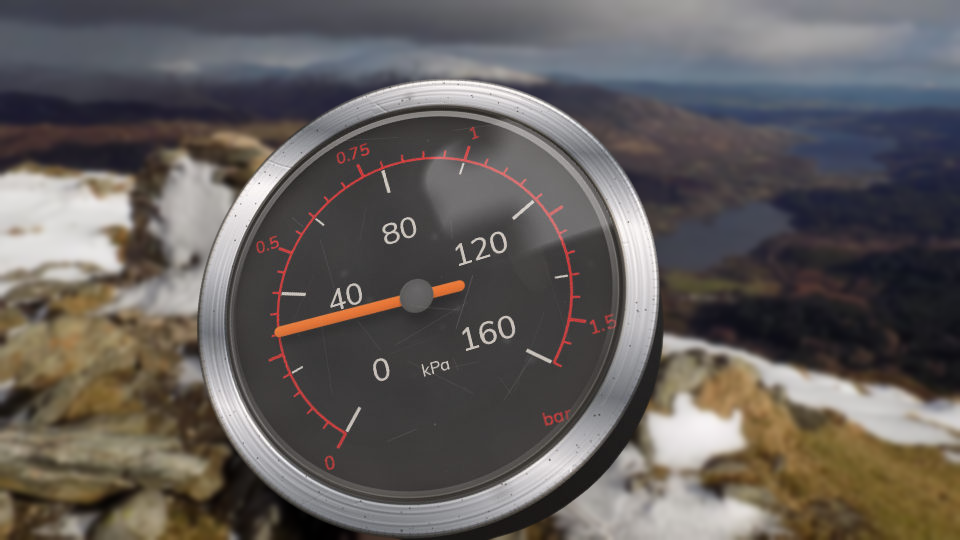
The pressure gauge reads 30 kPa
